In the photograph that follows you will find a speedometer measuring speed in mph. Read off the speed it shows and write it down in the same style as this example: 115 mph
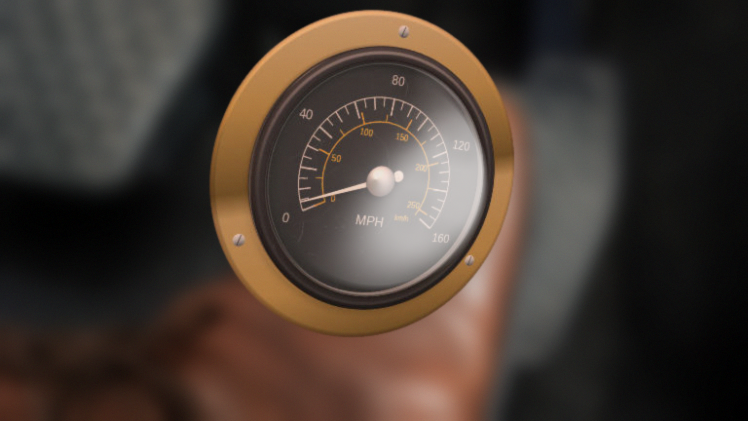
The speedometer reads 5 mph
